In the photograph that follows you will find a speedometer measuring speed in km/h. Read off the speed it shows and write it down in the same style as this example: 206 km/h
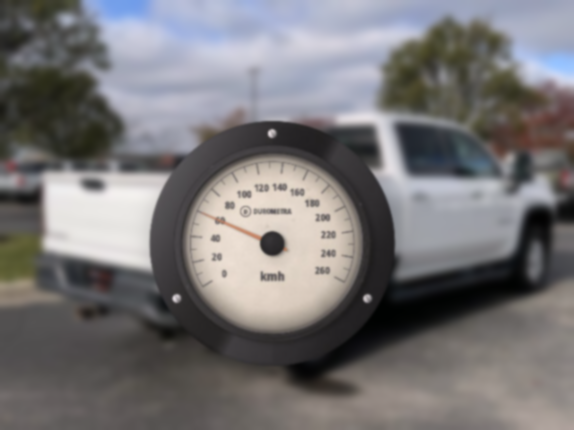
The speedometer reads 60 km/h
